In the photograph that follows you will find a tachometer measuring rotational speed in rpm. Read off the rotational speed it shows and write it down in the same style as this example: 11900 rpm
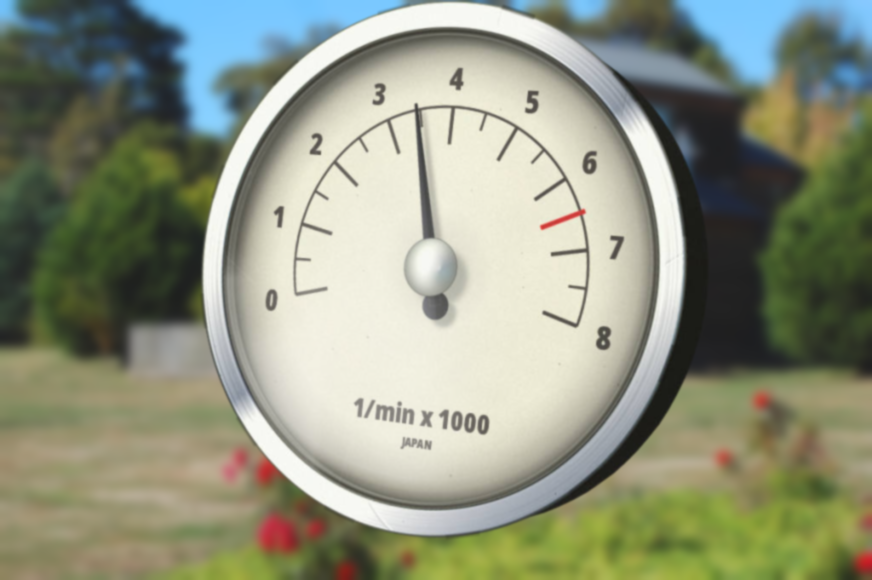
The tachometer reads 3500 rpm
